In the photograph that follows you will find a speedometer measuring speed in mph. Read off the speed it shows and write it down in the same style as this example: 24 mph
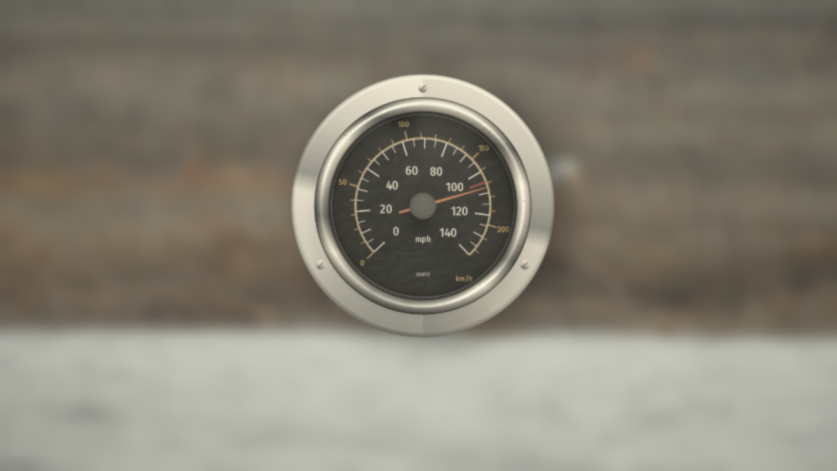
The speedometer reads 107.5 mph
